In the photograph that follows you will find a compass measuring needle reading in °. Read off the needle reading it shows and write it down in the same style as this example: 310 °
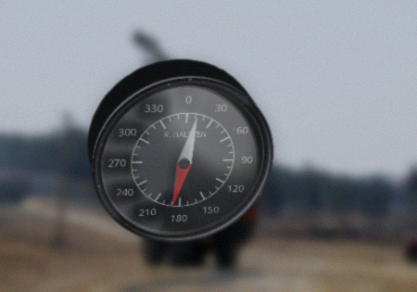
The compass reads 190 °
